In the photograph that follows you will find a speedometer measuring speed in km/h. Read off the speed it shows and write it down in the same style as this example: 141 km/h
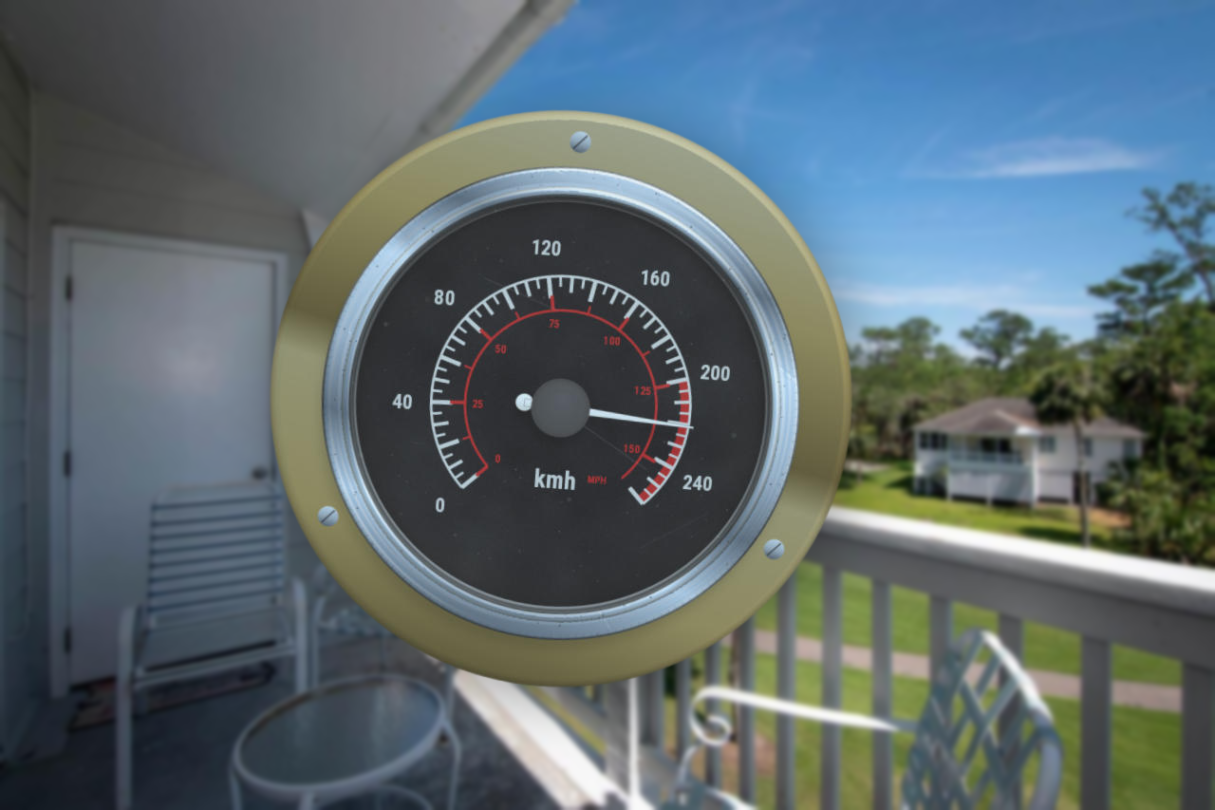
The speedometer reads 220 km/h
